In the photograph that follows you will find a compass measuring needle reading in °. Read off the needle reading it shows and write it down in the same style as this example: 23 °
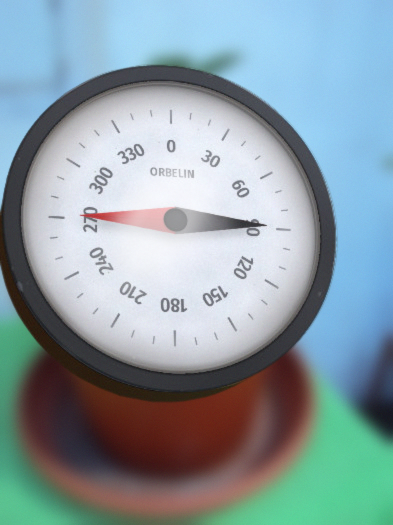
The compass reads 270 °
